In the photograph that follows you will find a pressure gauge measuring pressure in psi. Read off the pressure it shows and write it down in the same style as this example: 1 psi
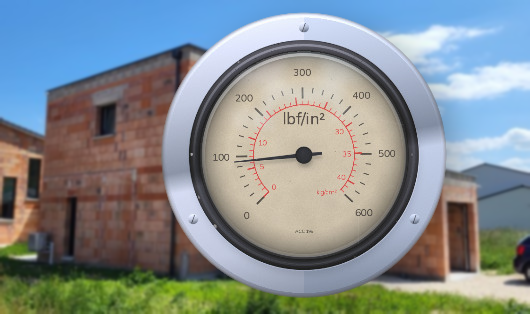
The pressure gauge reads 90 psi
